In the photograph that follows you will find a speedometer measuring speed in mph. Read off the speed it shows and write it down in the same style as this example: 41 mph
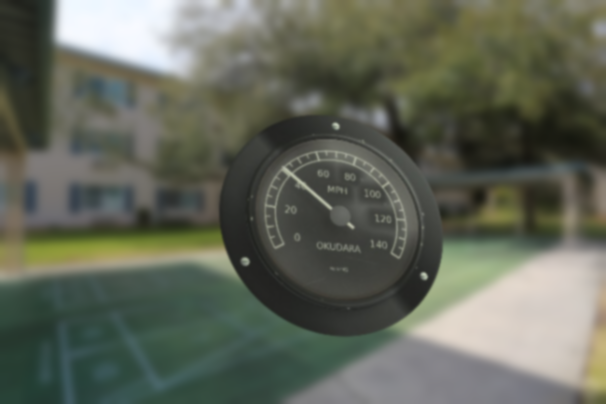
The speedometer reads 40 mph
